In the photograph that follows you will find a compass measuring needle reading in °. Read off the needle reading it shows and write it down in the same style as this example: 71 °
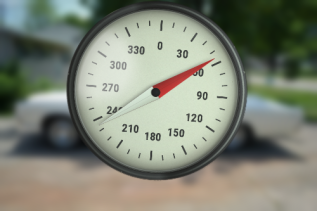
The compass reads 55 °
